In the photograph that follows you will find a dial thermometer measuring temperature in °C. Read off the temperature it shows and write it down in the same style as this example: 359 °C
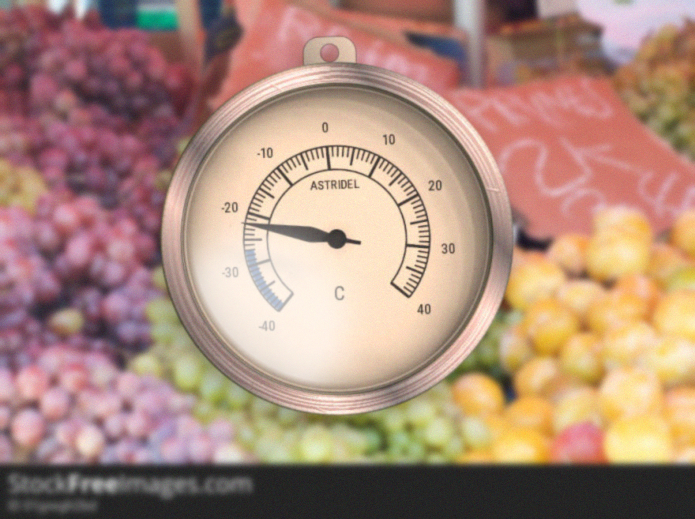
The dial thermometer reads -22 °C
